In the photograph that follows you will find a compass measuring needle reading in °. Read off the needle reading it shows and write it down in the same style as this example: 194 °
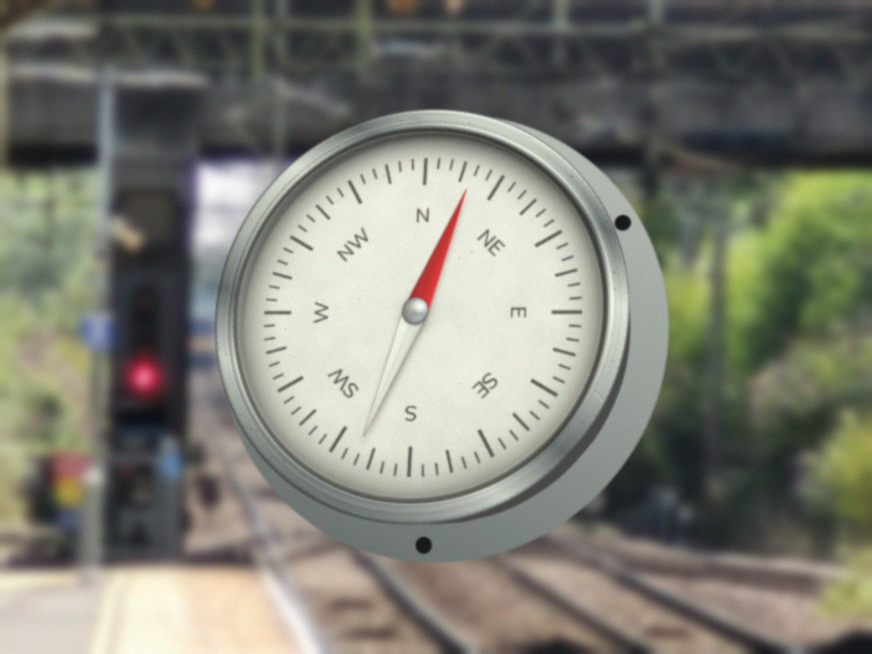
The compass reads 20 °
